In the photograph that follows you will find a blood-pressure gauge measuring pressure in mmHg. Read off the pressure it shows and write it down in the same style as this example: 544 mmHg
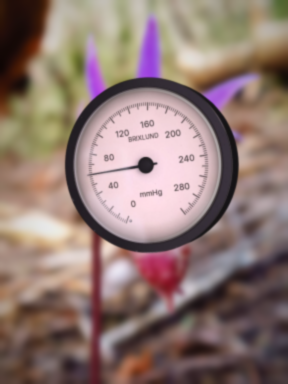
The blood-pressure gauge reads 60 mmHg
